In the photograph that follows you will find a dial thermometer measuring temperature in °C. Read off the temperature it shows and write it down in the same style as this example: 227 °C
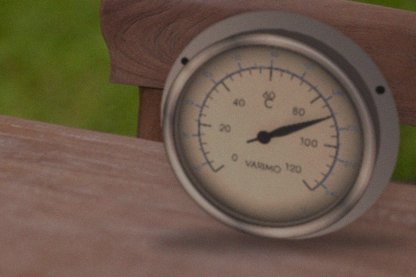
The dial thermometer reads 88 °C
